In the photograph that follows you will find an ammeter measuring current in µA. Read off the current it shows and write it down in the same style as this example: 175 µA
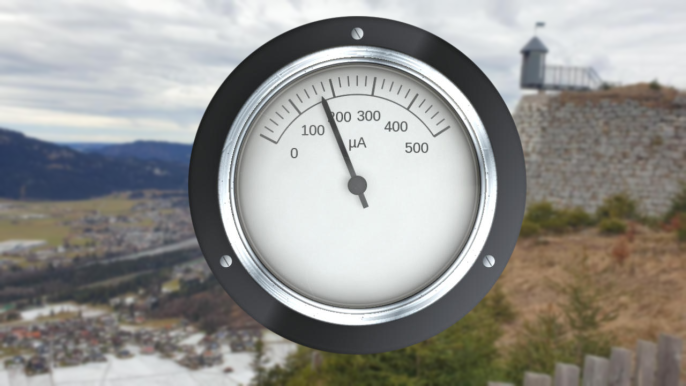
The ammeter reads 170 µA
